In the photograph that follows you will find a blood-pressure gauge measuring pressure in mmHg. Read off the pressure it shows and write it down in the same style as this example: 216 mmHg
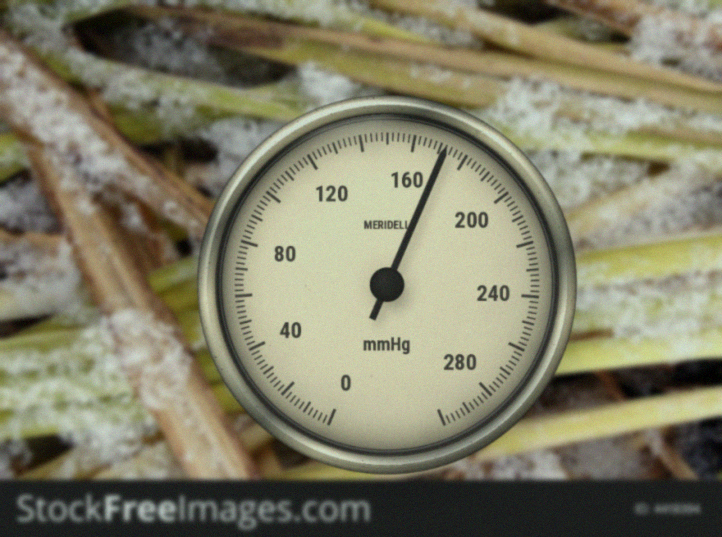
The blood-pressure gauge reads 172 mmHg
